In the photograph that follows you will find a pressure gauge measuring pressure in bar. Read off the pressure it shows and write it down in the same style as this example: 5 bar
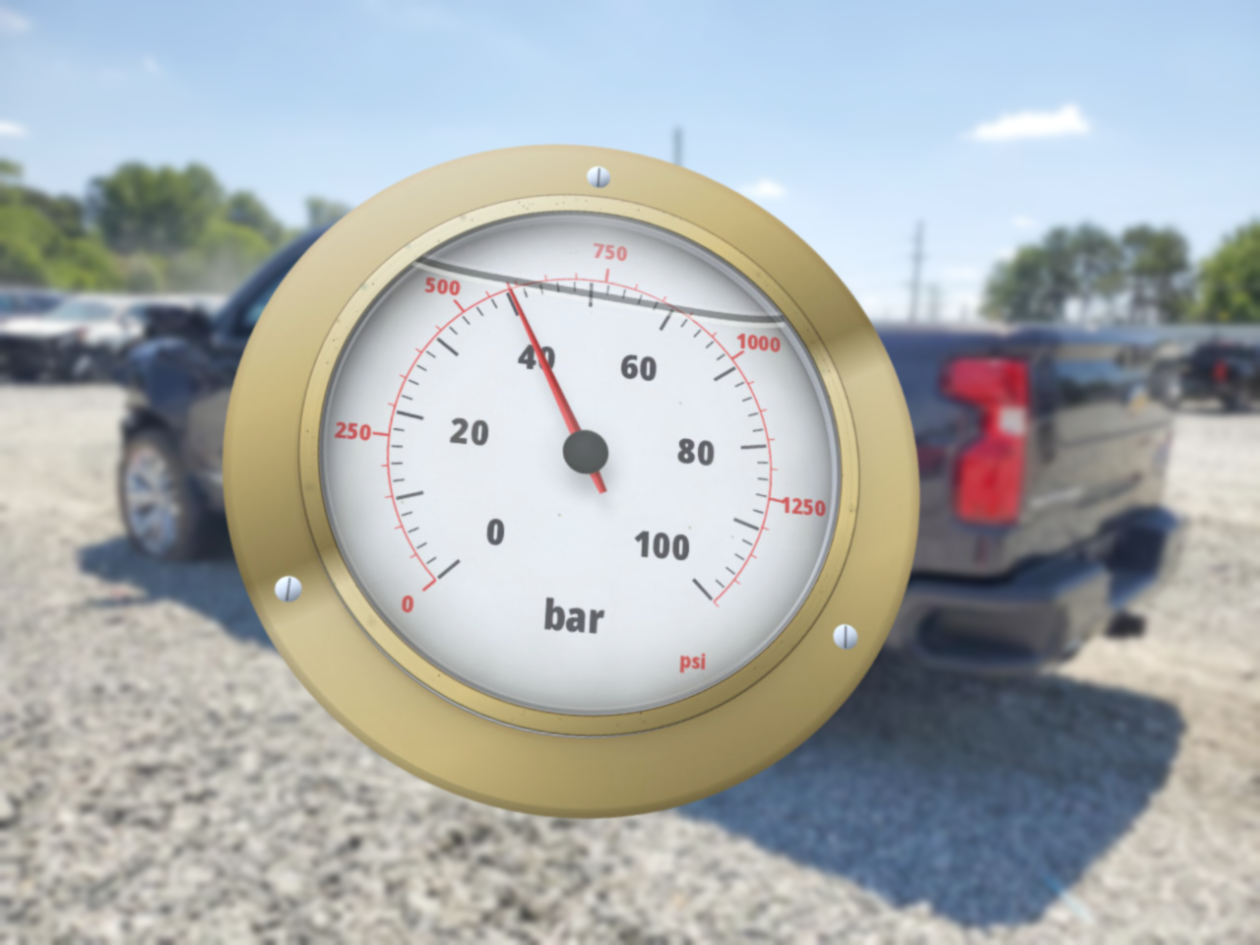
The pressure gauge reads 40 bar
